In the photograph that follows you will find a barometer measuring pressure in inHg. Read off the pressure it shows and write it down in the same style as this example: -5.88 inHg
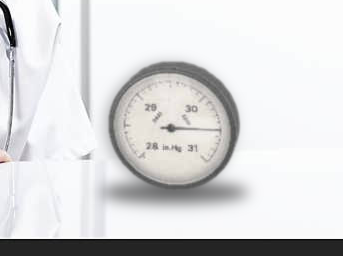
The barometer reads 30.5 inHg
